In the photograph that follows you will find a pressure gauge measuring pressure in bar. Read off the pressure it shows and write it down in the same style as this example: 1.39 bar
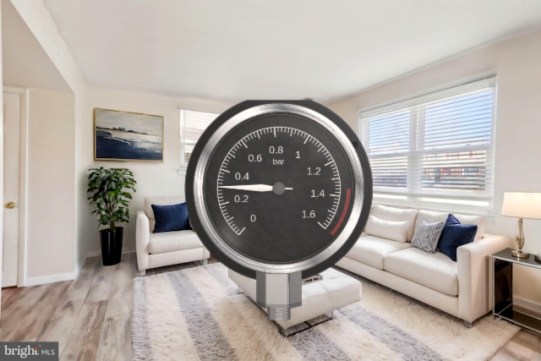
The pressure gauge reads 0.3 bar
